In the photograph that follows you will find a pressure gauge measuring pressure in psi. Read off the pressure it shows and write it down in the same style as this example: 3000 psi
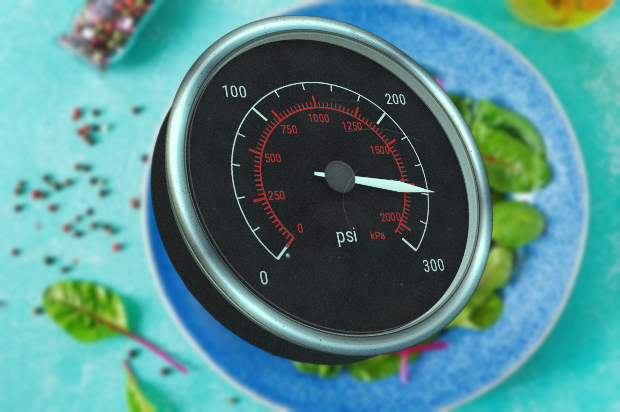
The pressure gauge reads 260 psi
